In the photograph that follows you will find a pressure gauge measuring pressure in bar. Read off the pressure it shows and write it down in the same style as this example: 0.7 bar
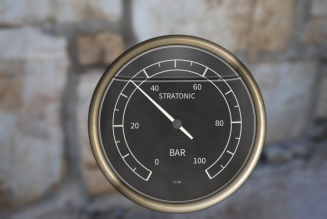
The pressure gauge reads 35 bar
